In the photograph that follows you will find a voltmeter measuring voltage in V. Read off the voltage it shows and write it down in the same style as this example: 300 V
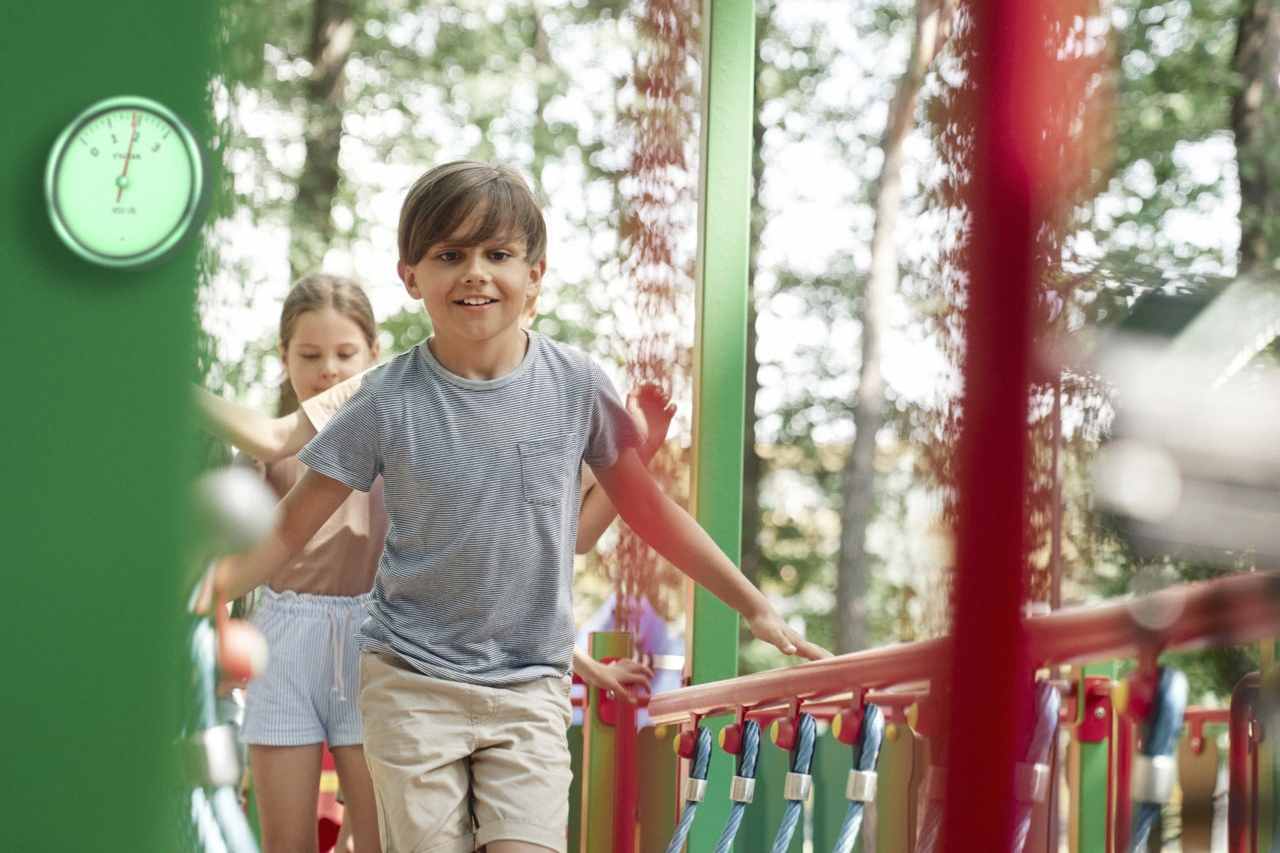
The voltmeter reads 2 V
